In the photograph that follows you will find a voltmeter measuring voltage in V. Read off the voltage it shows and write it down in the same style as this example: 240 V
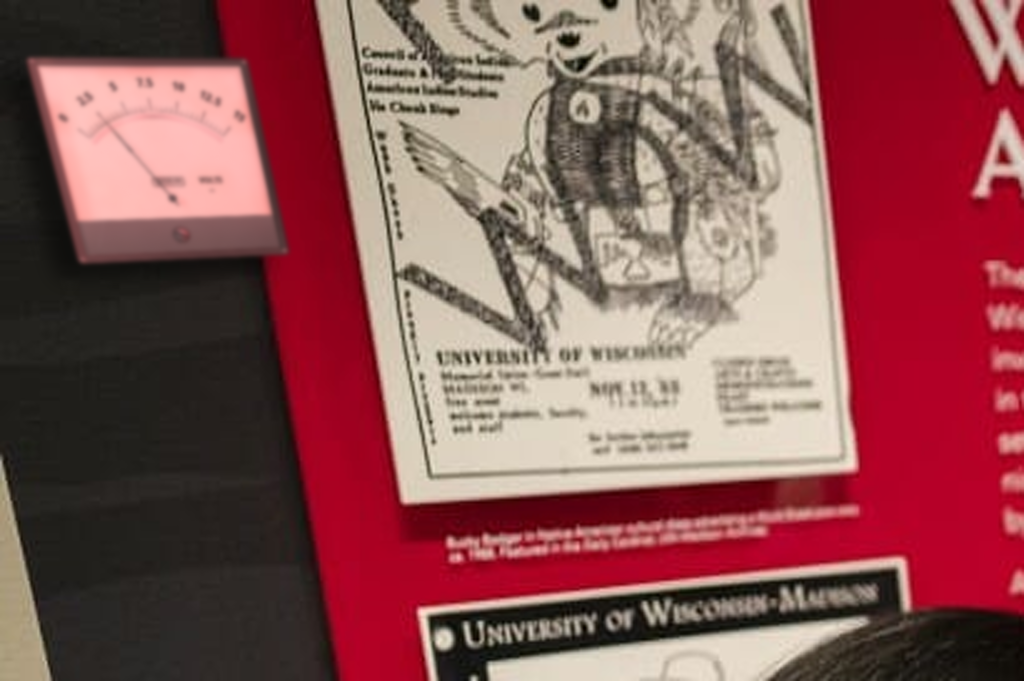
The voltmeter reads 2.5 V
